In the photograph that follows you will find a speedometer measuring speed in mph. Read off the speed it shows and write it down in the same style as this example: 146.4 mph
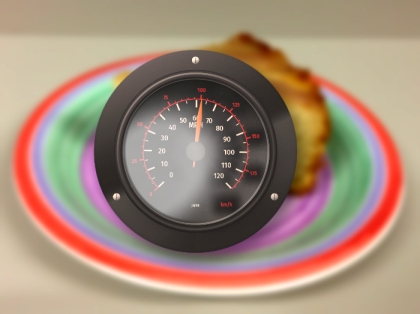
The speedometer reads 62.5 mph
